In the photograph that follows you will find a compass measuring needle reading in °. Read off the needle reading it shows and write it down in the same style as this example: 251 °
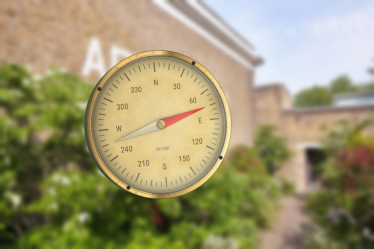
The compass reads 75 °
